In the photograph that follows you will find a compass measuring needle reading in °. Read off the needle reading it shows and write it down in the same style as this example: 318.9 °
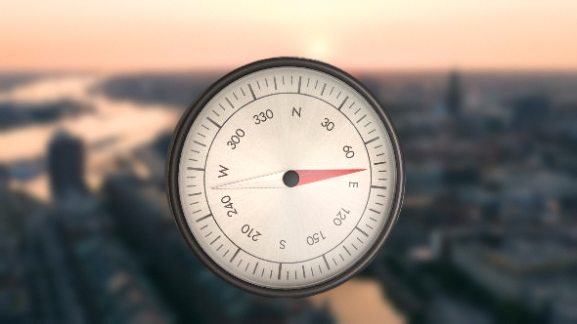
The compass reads 77.5 °
